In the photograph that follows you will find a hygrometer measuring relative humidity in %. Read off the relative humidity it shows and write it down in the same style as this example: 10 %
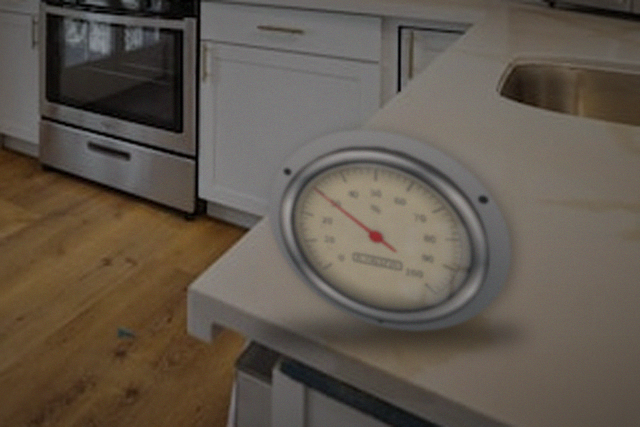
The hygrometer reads 30 %
